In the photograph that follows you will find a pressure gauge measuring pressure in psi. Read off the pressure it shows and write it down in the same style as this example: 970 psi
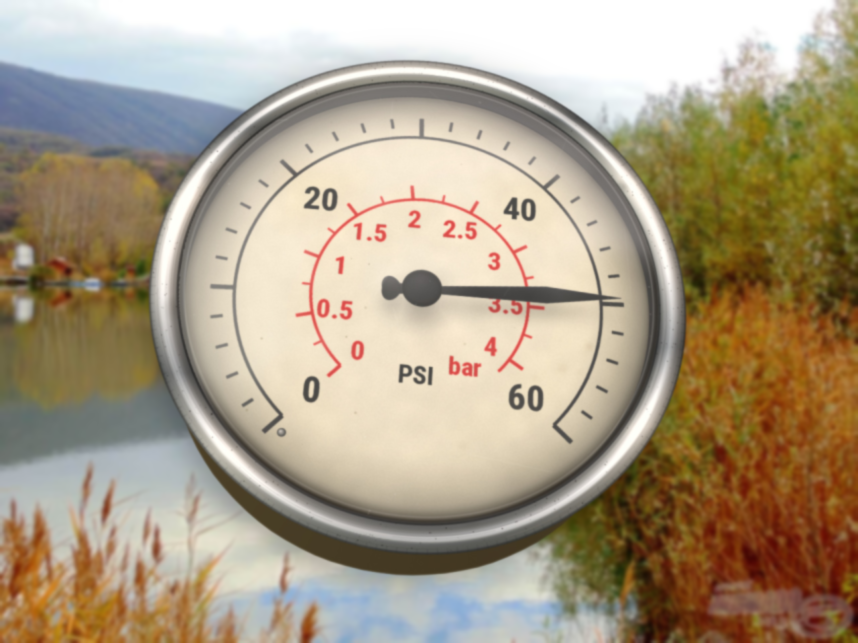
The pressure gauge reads 50 psi
